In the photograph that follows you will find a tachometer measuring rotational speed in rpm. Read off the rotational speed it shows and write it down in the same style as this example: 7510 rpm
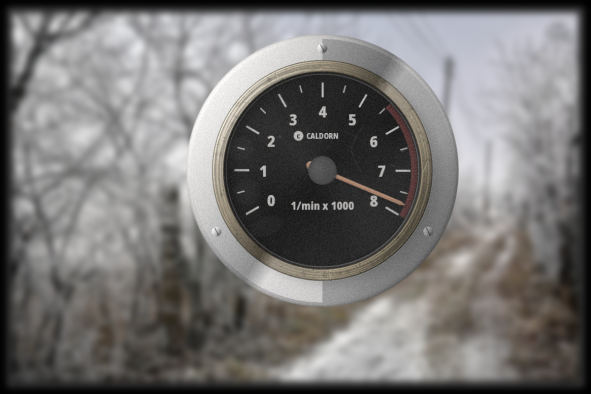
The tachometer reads 7750 rpm
